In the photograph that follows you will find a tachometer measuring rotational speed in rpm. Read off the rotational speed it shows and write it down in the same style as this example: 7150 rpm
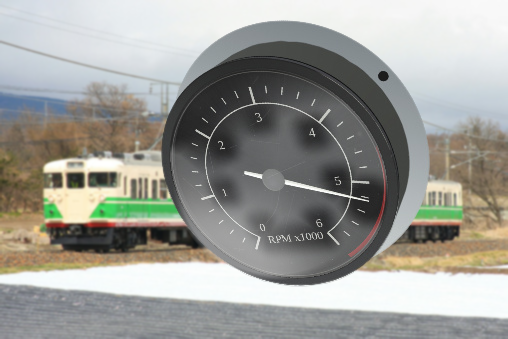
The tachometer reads 5200 rpm
